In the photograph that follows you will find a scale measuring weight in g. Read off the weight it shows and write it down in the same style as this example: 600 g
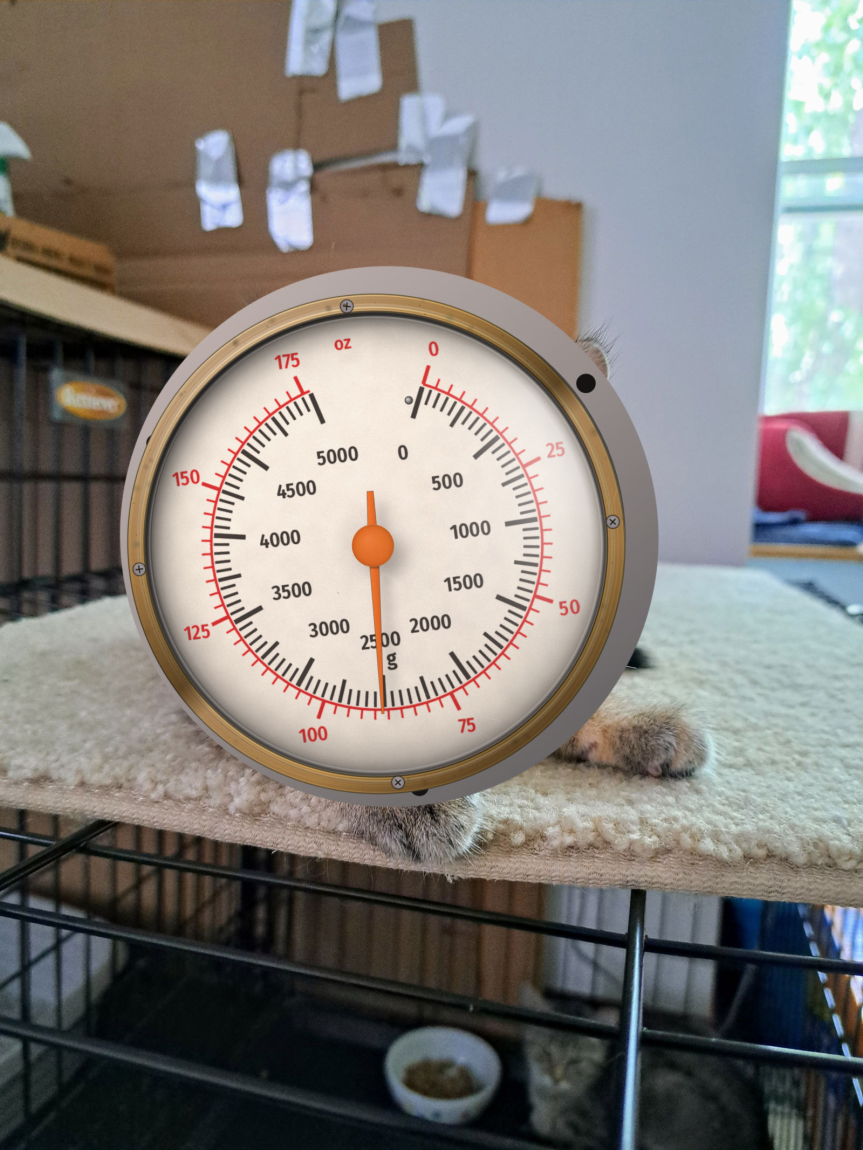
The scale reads 2500 g
